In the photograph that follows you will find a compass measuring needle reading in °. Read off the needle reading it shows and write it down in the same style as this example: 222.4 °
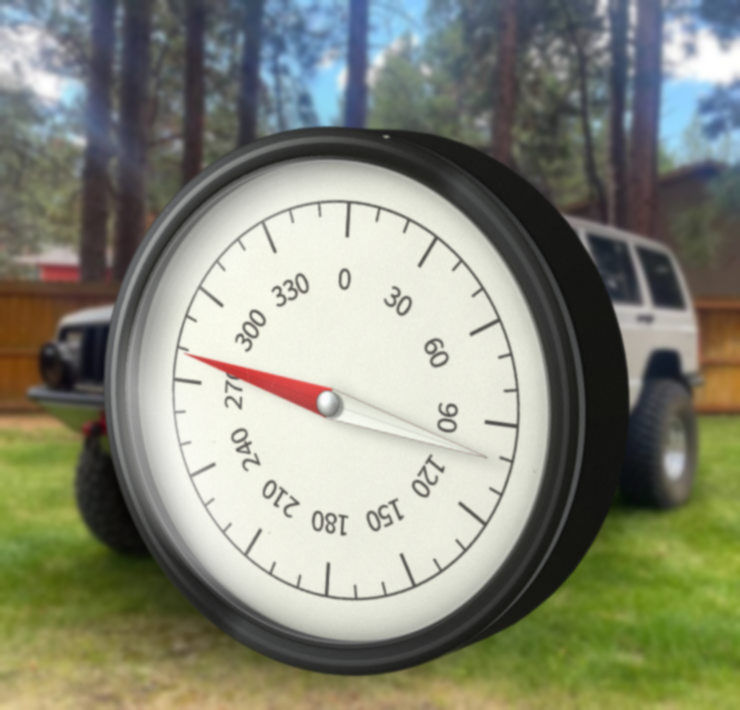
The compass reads 280 °
